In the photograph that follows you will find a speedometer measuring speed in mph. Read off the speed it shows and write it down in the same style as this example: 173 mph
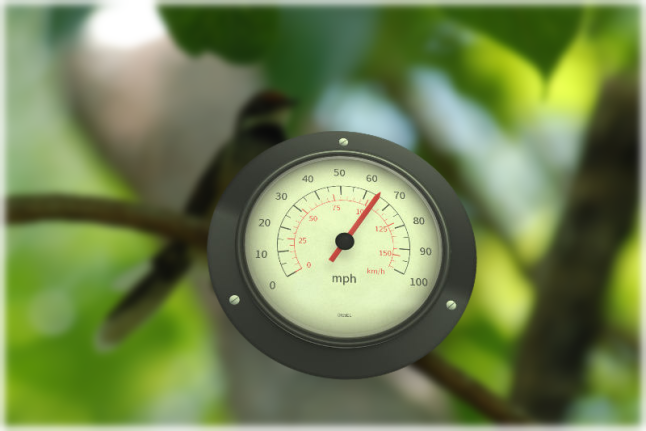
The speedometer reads 65 mph
